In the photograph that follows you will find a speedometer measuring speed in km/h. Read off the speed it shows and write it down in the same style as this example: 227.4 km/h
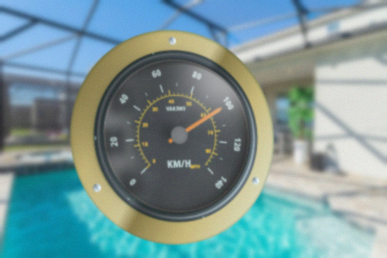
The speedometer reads 100 km/h
